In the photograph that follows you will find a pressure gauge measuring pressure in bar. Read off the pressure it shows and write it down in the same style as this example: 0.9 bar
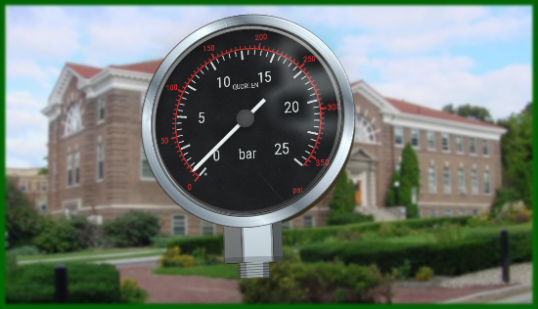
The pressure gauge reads 0.5 bar
